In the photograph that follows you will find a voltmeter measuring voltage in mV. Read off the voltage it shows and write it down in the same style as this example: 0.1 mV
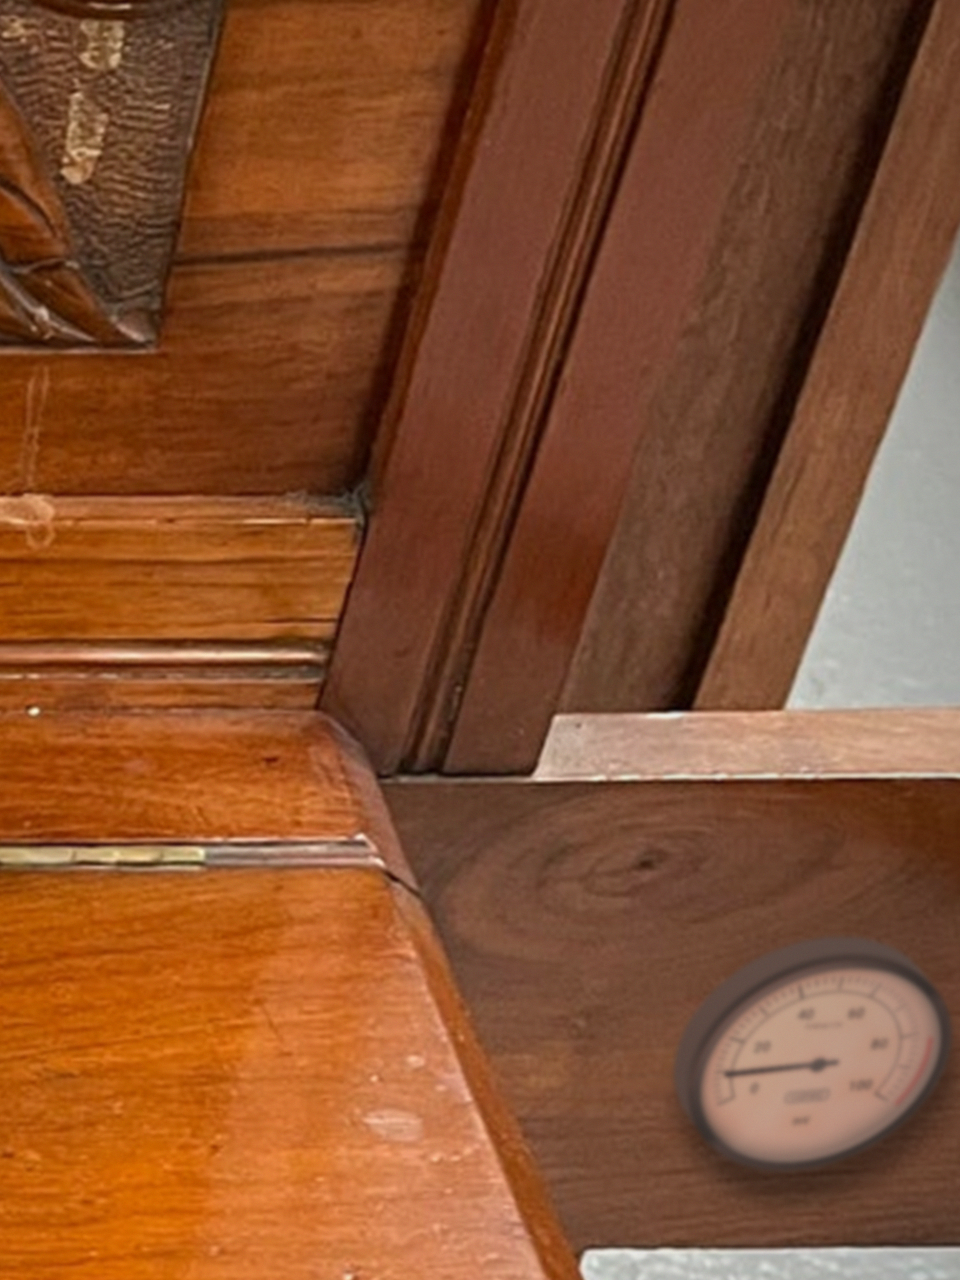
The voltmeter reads 10 mV
